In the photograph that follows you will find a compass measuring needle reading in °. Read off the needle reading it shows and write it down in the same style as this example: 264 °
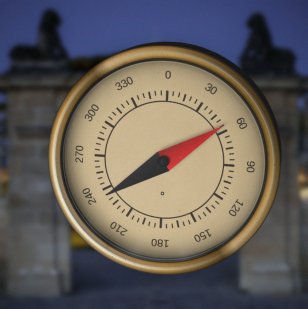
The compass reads 55 °
